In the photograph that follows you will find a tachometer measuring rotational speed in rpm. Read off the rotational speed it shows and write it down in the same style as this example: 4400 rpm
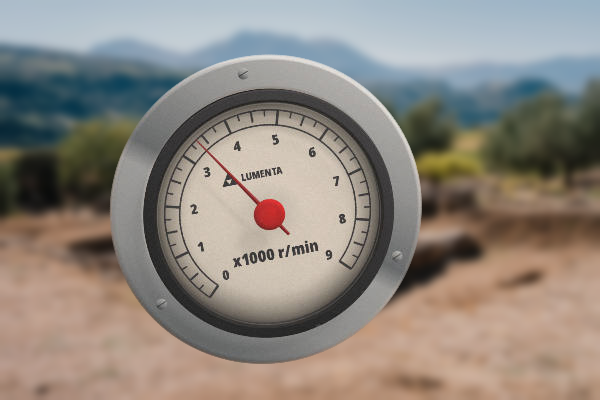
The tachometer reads 3375 rpm
